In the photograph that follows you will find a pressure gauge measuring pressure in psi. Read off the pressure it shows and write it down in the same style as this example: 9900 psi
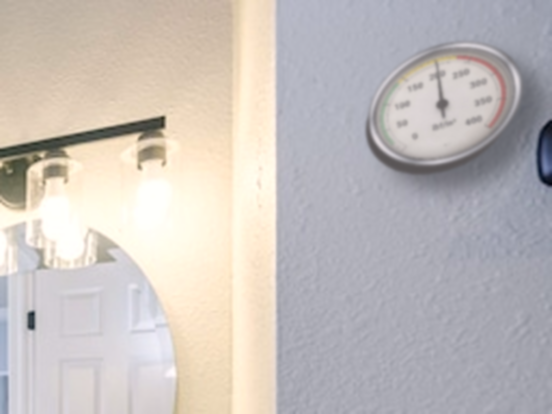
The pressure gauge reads 200 psi
